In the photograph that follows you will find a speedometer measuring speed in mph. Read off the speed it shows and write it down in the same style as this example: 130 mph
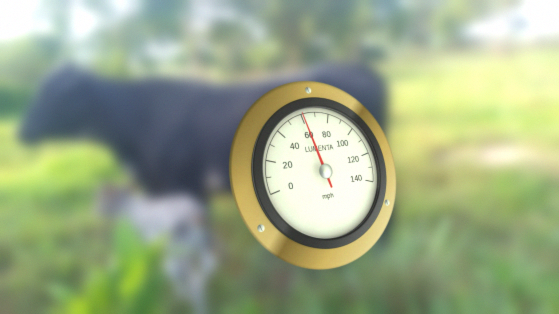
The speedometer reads 60 mph
